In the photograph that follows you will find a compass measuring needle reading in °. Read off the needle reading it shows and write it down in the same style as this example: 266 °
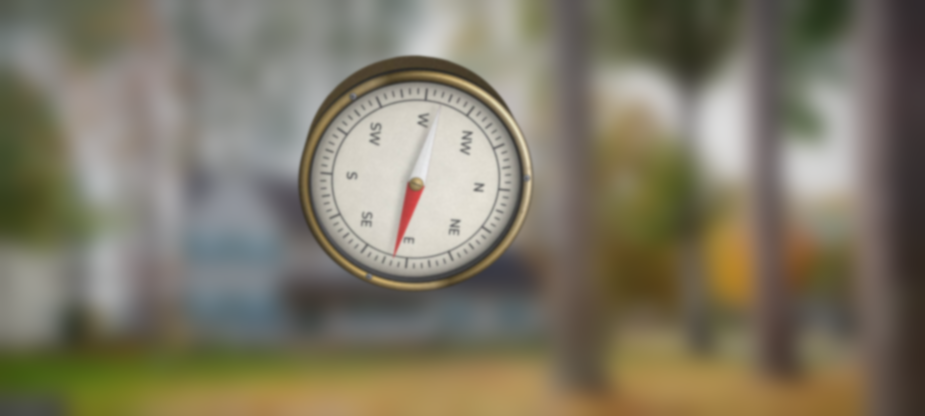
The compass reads 100 °
